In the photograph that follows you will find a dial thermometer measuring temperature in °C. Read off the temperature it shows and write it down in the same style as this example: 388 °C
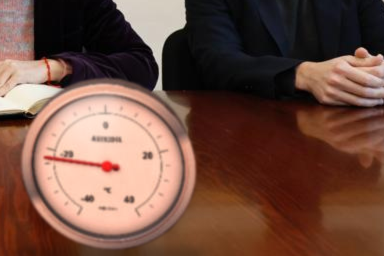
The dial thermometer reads -22 °C
